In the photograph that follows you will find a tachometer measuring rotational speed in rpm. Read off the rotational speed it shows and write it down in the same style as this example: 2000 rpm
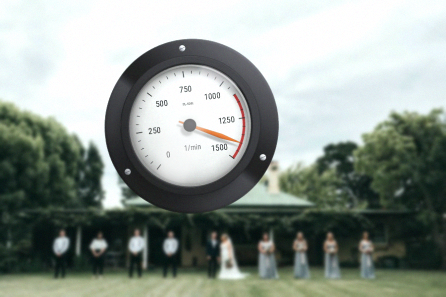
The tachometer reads 1400 rpm
